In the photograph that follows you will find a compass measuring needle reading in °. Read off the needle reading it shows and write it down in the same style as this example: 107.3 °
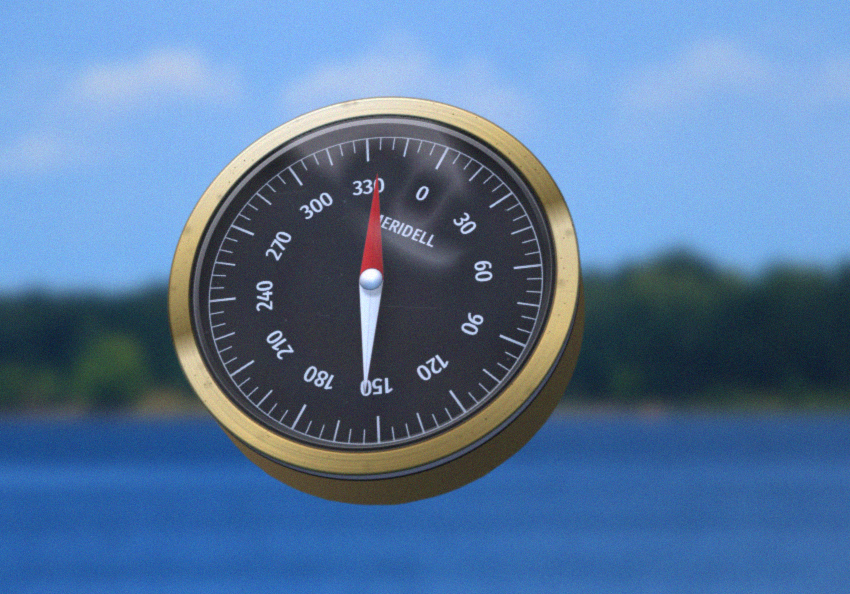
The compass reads 335 °
